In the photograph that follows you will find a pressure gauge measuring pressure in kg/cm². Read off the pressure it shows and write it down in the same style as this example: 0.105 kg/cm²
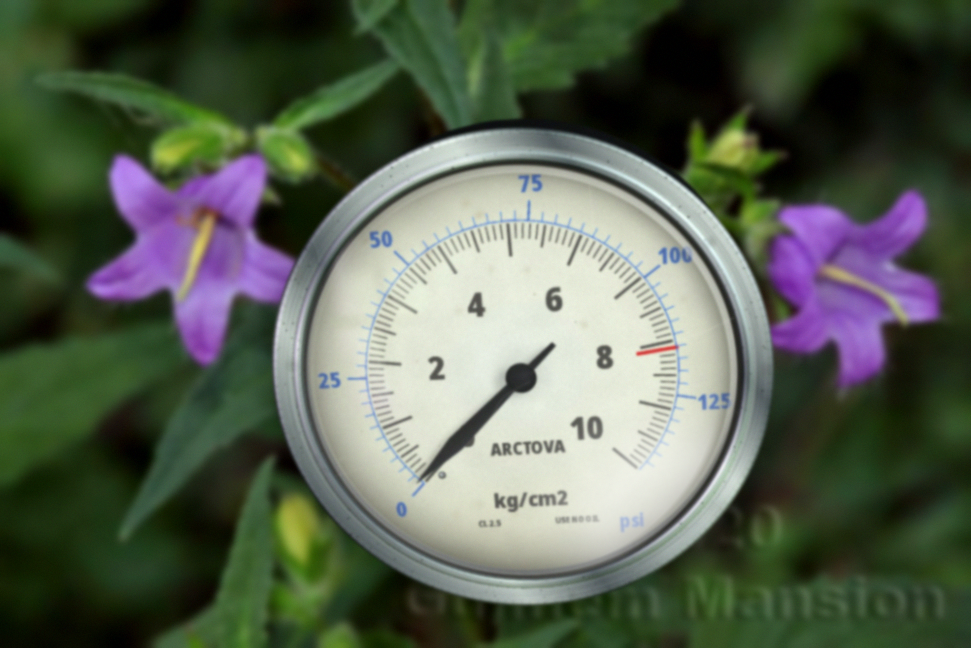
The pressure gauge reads 0.1 kg/cm²
